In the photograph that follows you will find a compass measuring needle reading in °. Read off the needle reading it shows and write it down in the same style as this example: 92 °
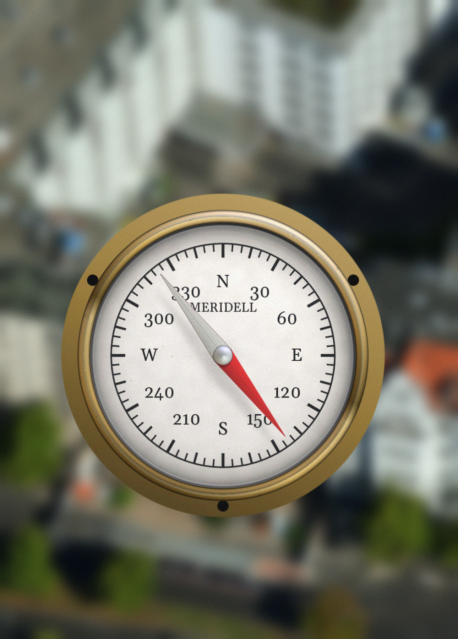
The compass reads 142.5 °
